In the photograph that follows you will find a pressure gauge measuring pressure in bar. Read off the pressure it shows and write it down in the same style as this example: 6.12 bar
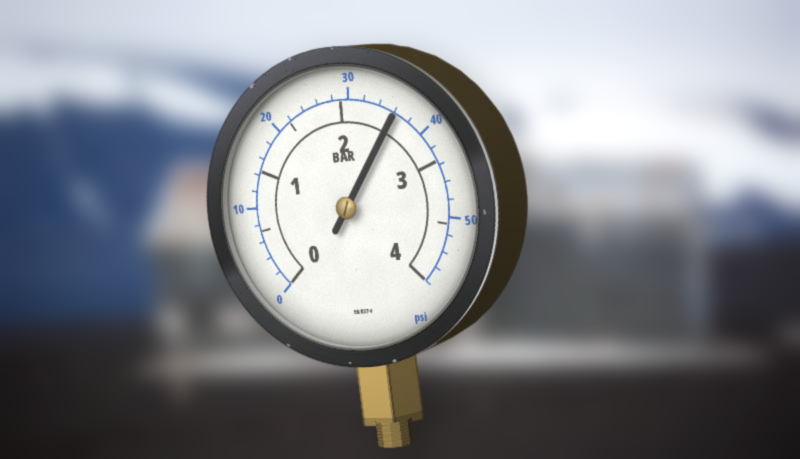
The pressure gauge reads 2.5 bar
